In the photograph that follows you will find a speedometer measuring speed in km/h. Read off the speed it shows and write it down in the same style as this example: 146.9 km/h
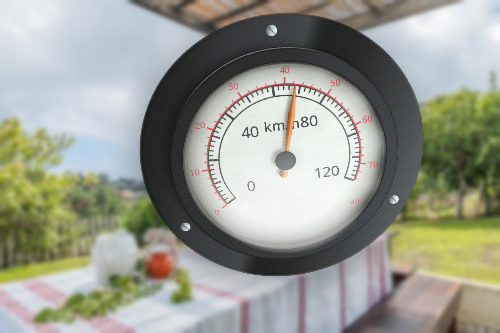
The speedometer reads 68 km/h
